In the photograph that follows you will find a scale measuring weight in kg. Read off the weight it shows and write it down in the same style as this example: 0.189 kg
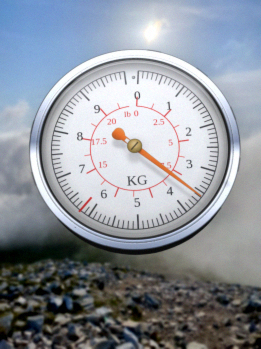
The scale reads 3.6 kg
